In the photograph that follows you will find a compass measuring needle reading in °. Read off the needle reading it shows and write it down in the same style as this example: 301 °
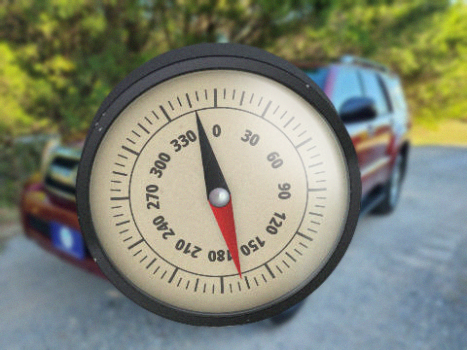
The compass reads 167.5 °
